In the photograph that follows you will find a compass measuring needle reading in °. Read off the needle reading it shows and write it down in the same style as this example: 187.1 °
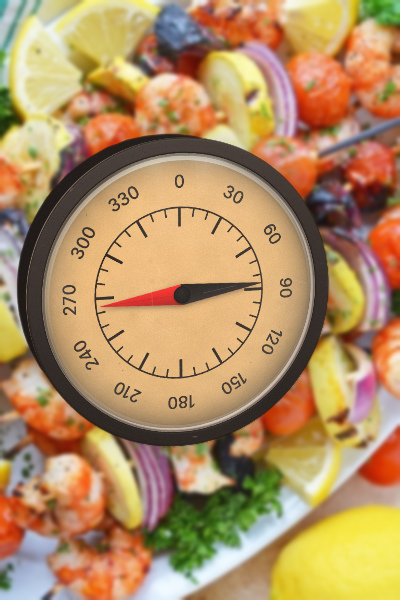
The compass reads 265 °
